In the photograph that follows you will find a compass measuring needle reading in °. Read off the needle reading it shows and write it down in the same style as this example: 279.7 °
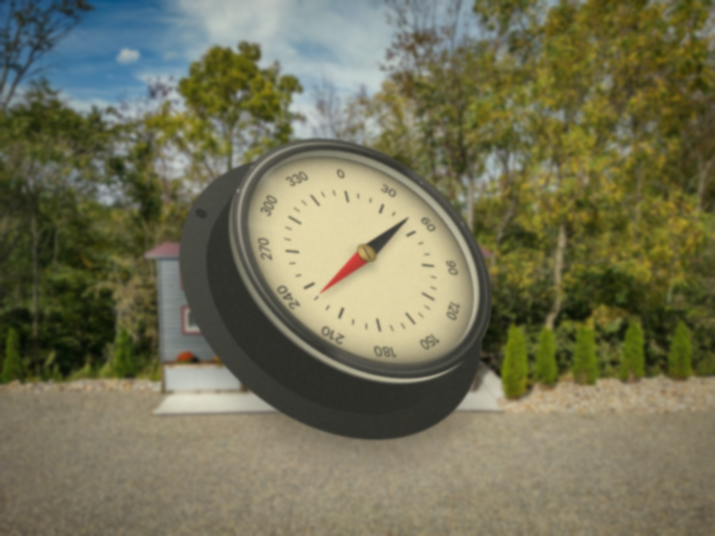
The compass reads 230 °
